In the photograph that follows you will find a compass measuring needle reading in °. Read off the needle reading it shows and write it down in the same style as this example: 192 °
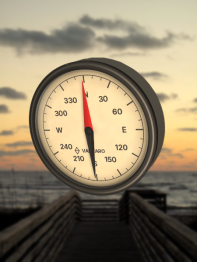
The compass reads 0 °
